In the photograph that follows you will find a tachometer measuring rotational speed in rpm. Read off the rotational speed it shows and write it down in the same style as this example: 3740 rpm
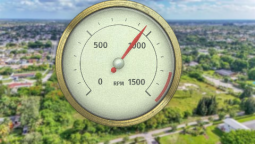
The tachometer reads 950 rpm
